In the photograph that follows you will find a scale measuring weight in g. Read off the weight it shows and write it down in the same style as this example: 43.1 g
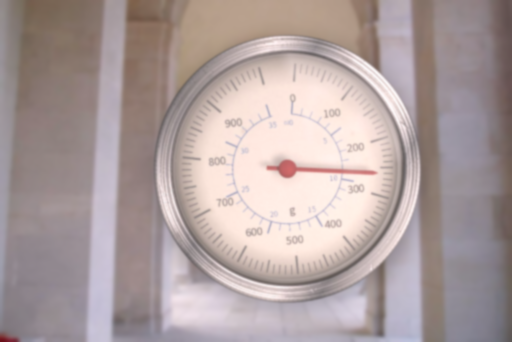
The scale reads 260 g
